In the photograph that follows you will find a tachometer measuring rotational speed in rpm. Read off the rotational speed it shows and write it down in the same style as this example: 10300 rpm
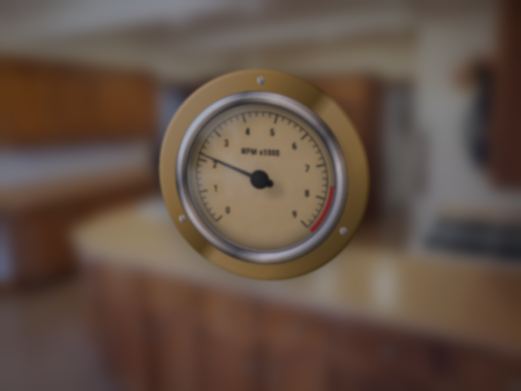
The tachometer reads 2200 rpm
